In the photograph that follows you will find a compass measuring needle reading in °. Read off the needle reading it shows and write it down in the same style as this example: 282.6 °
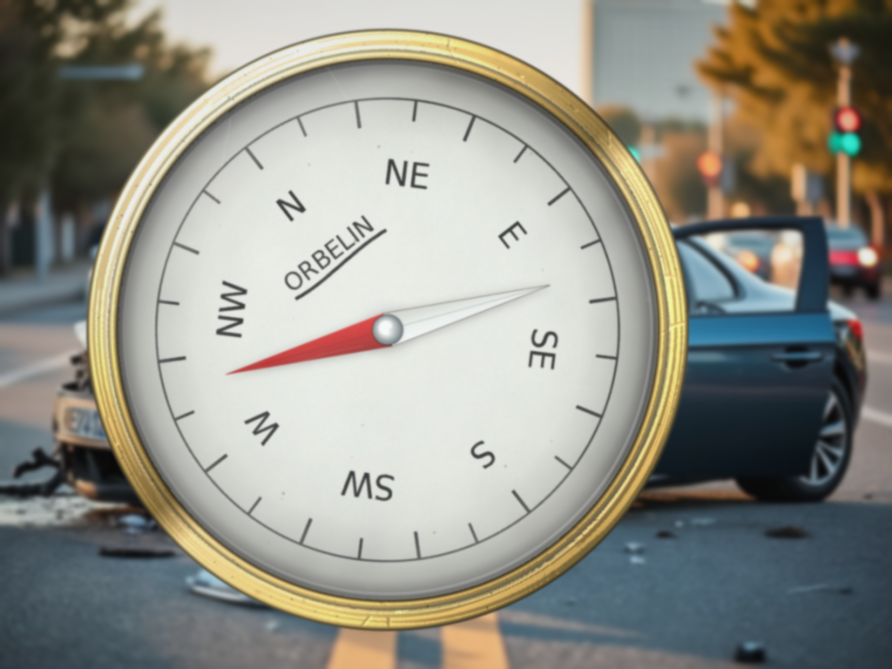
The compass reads 292.5 °
